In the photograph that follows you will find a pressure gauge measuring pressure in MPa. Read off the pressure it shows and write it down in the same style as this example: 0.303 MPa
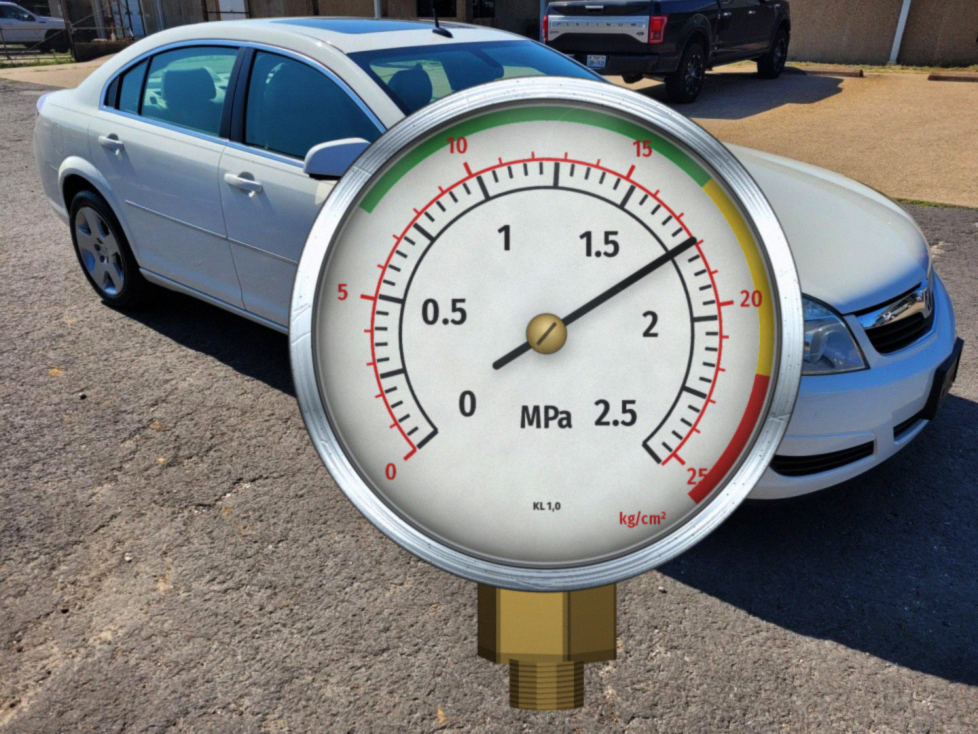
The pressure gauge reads 1.75 MPa
